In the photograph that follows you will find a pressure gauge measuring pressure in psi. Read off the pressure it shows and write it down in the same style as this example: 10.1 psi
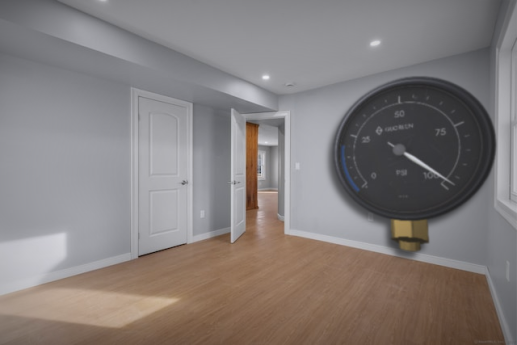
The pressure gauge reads 97.5 psi
